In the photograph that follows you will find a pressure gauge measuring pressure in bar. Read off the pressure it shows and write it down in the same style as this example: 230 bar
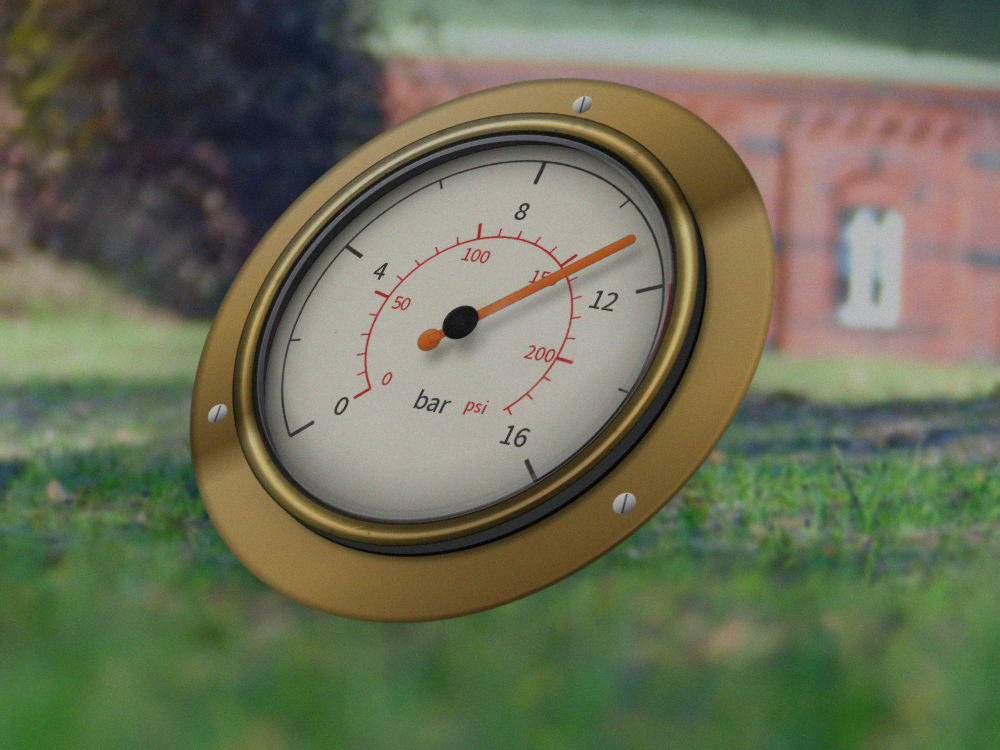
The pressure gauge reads 11 bar
